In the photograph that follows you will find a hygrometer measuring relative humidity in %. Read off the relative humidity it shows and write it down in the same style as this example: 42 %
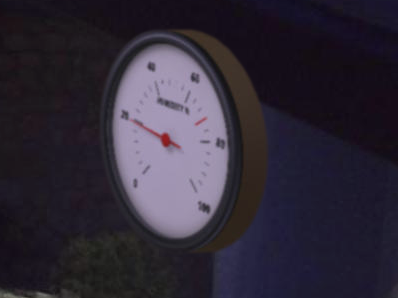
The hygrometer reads 20 %
